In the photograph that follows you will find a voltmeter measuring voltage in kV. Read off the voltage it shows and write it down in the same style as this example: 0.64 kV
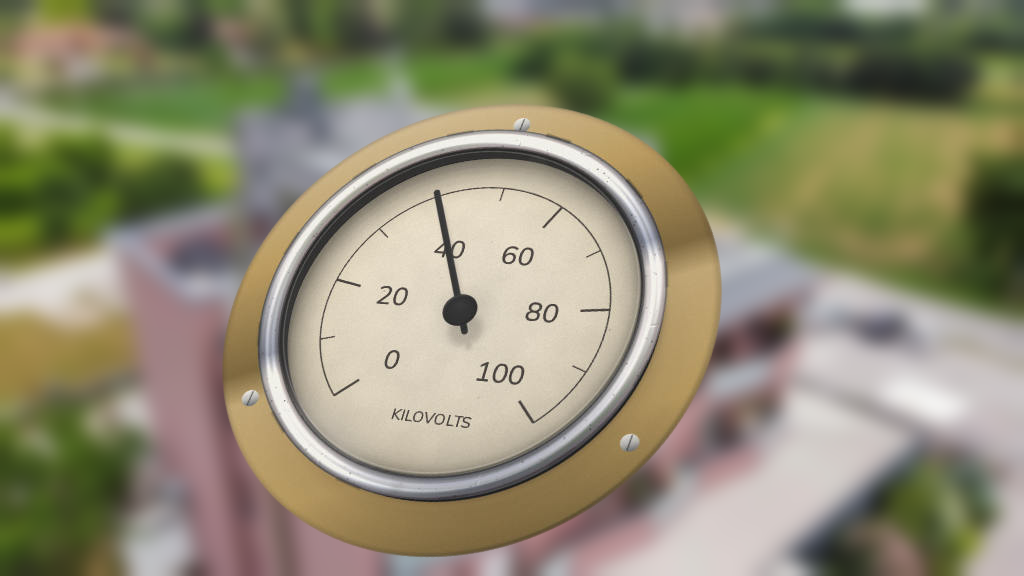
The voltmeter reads 40 kV
